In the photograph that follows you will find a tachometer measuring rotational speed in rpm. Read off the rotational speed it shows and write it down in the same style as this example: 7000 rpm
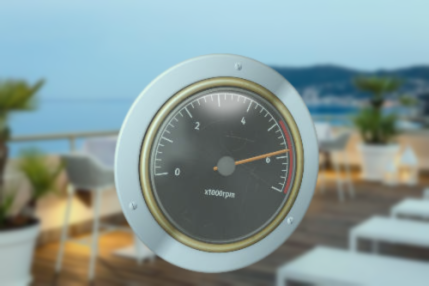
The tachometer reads 5800 rpm
